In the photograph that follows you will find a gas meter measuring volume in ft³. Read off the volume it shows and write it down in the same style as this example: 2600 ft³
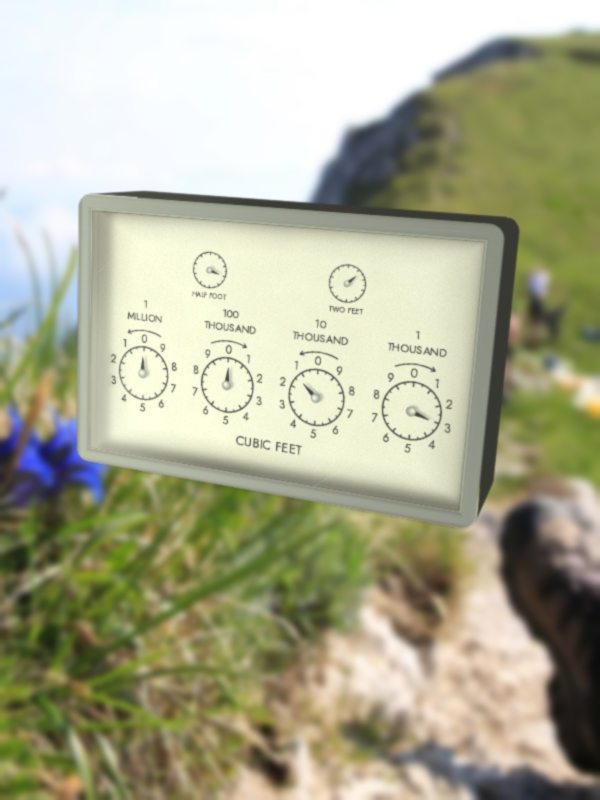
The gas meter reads 1300 ft³
